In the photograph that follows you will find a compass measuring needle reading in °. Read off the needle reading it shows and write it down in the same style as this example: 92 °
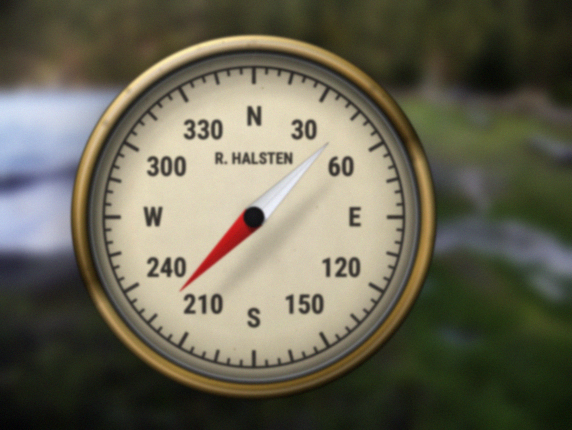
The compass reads 225 °
